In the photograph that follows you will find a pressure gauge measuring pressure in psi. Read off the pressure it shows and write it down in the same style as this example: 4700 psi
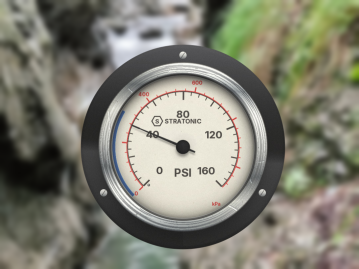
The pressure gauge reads 40 psi
